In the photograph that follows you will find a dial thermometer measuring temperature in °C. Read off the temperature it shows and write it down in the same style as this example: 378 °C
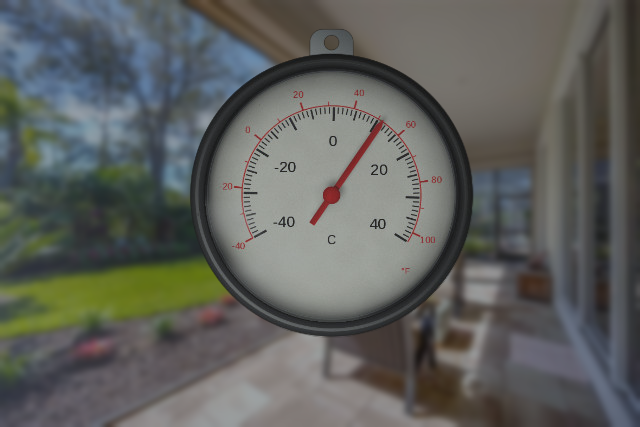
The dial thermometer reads 11 °C
